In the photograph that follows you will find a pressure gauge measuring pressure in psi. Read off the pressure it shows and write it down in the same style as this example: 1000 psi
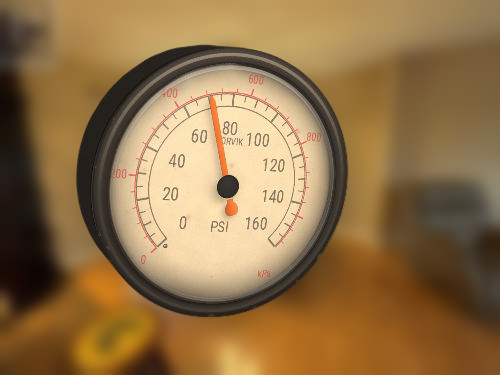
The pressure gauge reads 70 psi
